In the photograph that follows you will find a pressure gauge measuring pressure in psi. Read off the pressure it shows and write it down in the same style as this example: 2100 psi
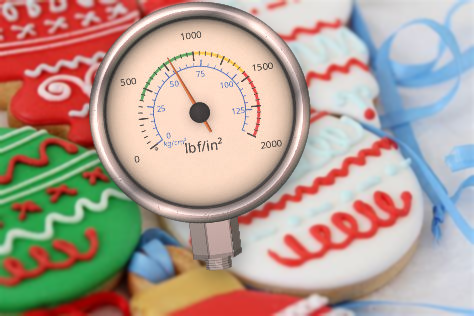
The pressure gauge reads 800 psi
